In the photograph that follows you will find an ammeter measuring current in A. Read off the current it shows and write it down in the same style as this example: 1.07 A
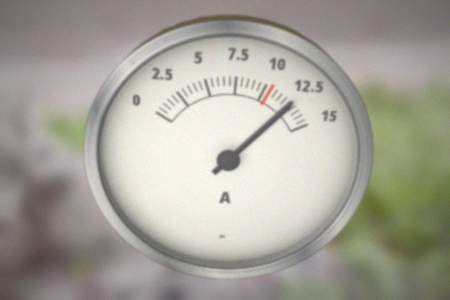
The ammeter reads 12.5 A
